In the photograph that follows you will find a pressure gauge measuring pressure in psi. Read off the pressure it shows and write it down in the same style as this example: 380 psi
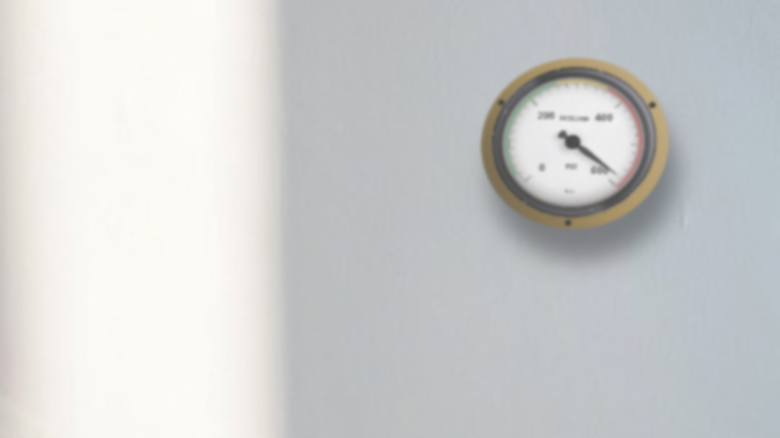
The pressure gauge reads 580 psi
